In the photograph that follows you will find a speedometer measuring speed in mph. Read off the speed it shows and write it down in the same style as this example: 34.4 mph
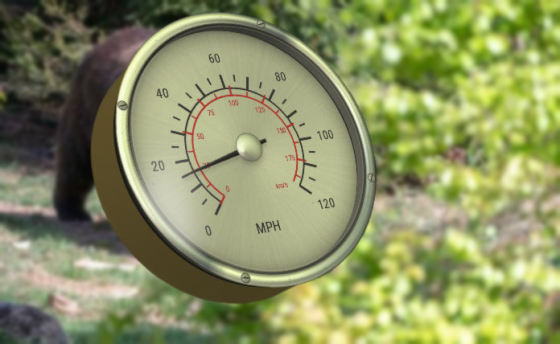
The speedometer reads 15 mph
